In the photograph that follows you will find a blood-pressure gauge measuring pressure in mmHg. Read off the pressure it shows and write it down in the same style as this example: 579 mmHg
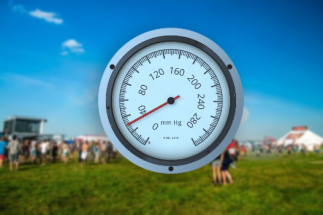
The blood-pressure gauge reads 30 mmHg
